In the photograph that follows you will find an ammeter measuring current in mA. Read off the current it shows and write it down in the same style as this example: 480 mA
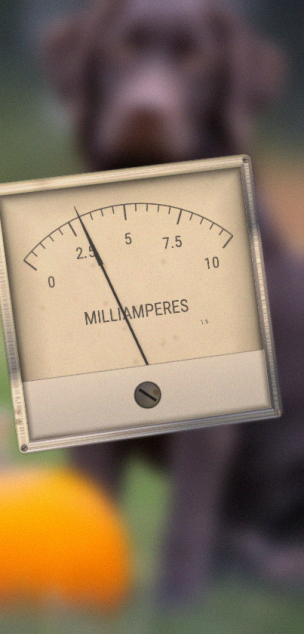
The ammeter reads 3 mA
